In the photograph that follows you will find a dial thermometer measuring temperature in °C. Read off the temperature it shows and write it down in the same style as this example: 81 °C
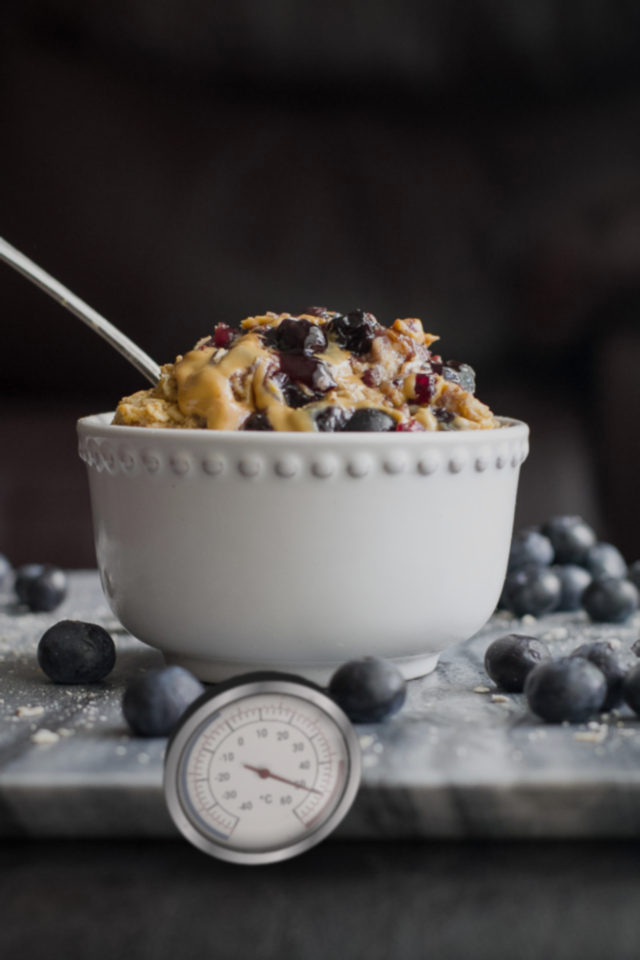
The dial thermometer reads 50 °C
